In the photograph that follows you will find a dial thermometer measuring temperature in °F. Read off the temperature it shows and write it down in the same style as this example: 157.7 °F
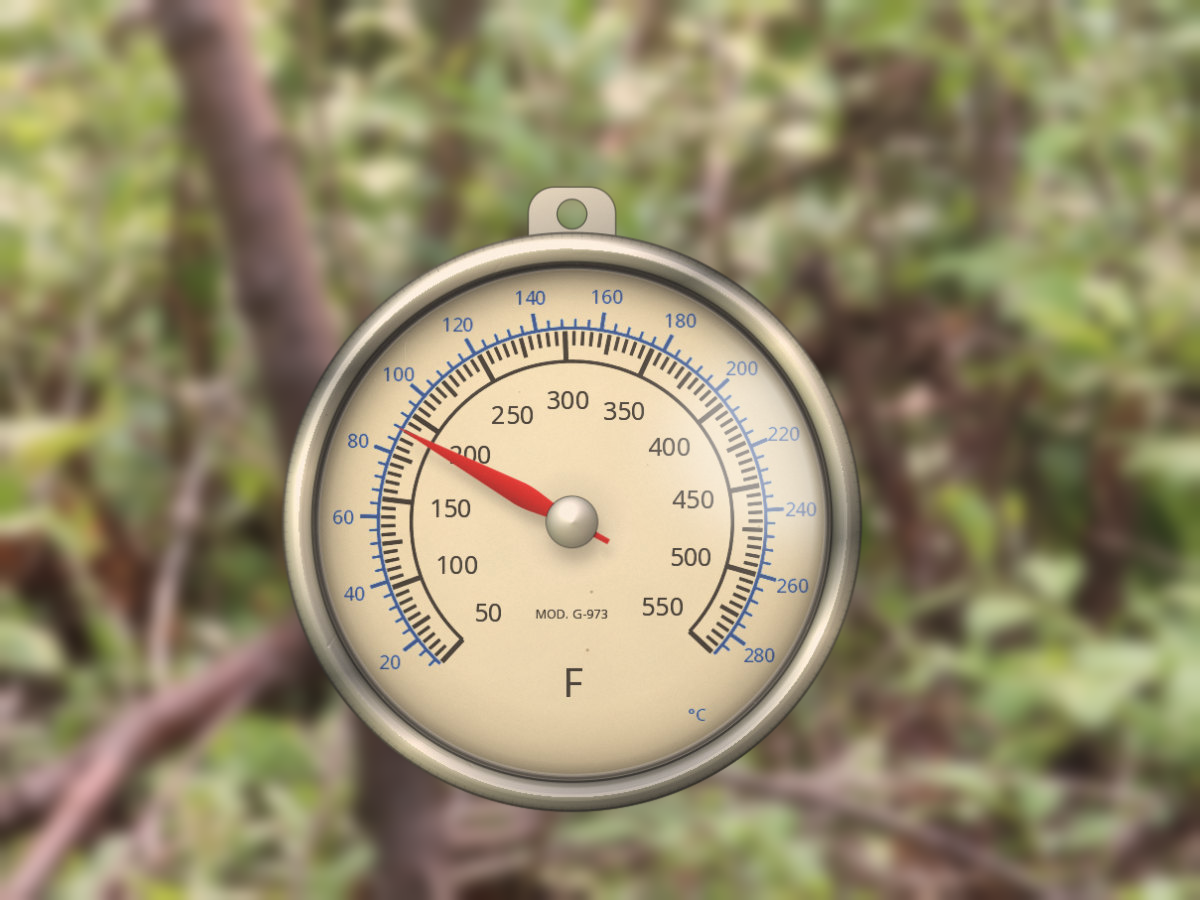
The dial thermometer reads 190 °F
